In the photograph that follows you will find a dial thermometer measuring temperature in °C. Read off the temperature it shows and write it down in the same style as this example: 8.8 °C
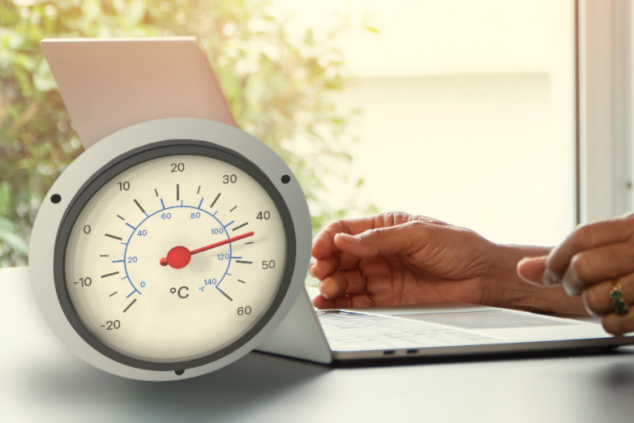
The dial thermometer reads 42.5 °C
